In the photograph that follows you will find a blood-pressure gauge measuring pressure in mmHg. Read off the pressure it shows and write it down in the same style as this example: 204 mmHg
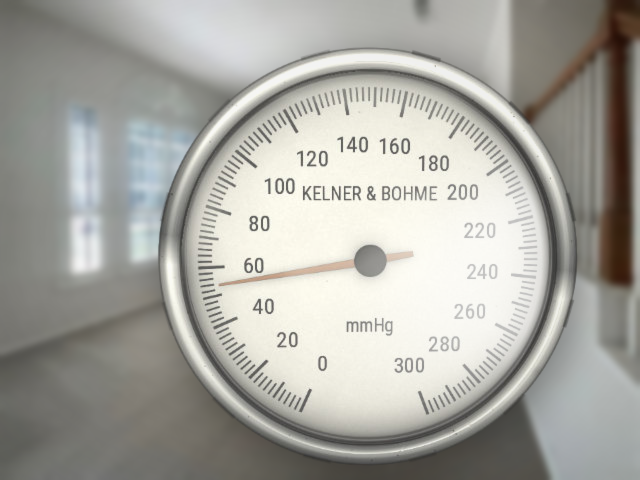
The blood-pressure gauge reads 54 mmHg
